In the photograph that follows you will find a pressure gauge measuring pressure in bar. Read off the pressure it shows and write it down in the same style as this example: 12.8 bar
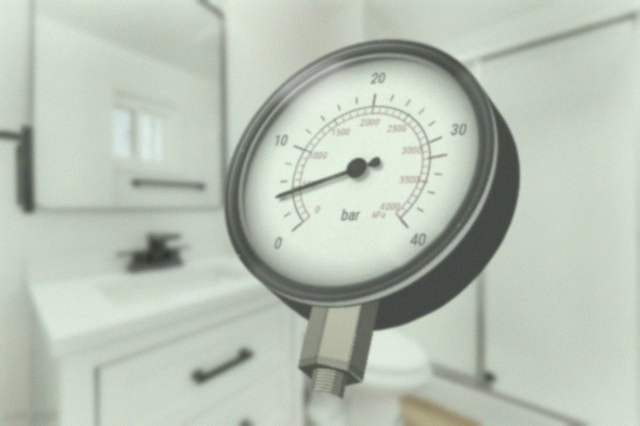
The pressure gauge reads 4 bar
